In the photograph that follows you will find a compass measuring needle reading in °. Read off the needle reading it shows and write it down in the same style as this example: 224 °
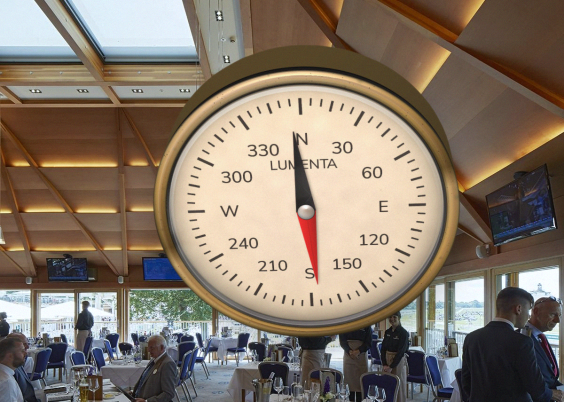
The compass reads 175 °
